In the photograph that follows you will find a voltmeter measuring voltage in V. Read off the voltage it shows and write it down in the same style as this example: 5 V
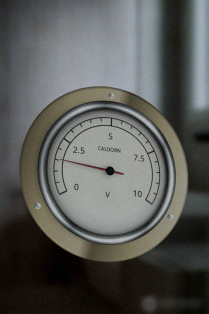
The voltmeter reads 1.5 V
